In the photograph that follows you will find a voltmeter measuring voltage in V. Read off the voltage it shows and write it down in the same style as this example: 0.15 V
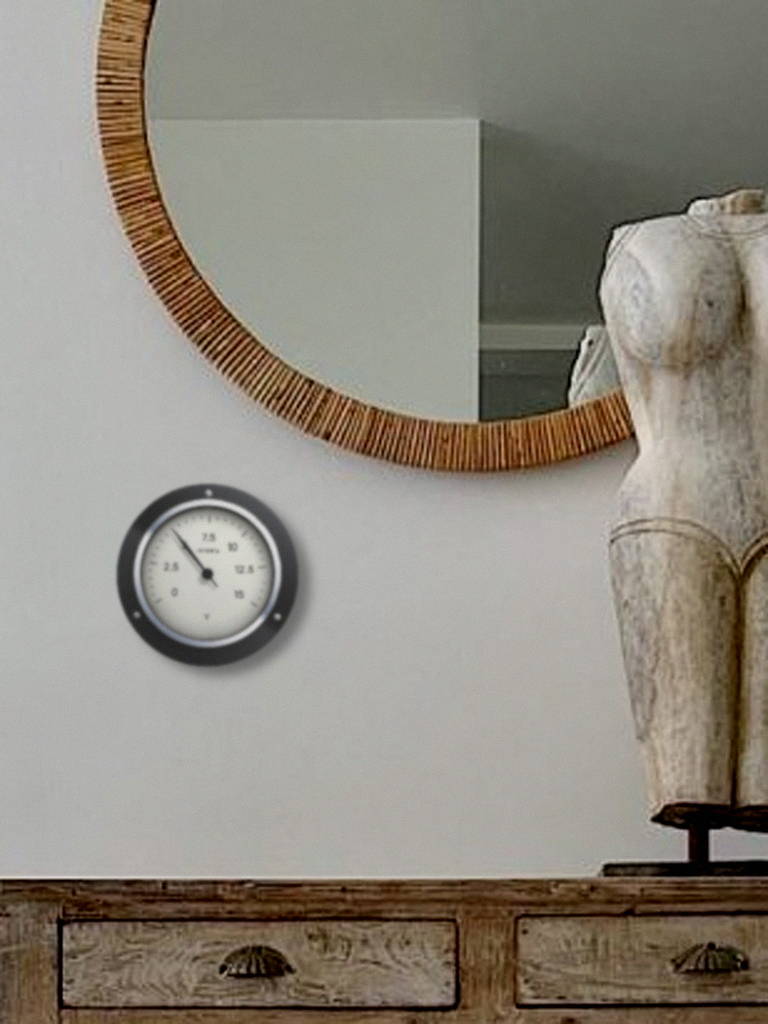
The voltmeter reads 5 V
